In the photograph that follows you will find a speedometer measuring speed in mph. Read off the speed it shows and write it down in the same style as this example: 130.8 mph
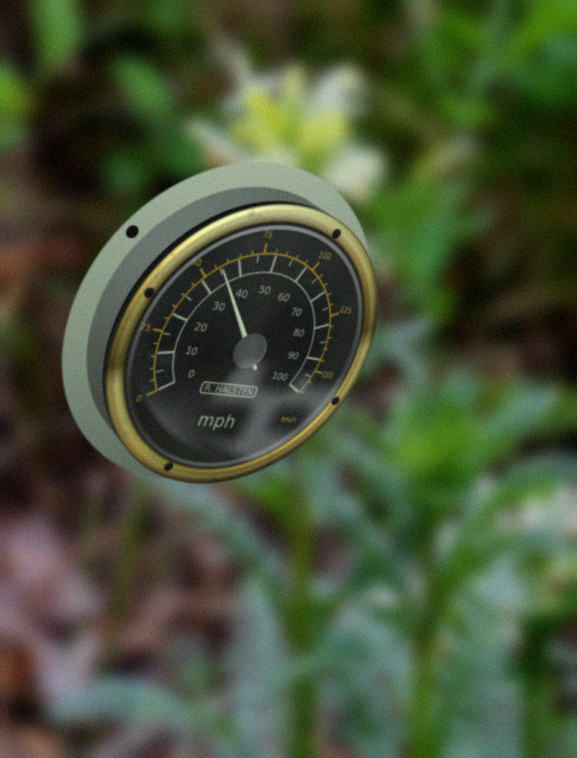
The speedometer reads 35 mph
